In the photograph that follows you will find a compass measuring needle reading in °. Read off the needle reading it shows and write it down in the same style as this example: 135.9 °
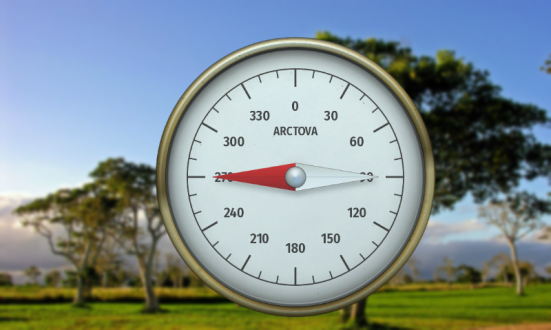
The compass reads 270 °
